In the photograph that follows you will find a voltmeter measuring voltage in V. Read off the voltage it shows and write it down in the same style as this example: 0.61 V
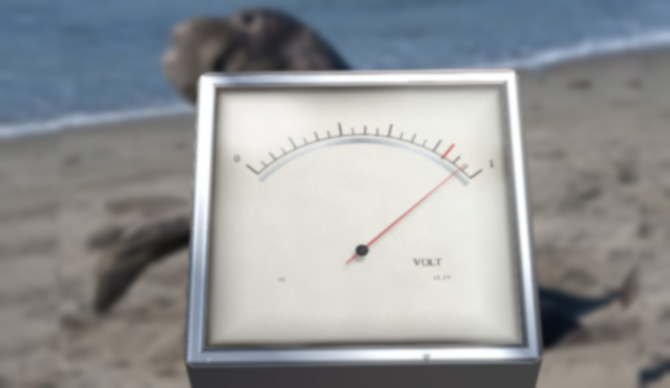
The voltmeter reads 0.95 V
